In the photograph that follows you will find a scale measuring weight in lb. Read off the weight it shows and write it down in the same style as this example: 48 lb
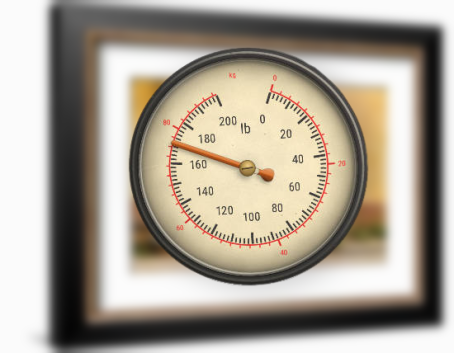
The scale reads 170 lb
